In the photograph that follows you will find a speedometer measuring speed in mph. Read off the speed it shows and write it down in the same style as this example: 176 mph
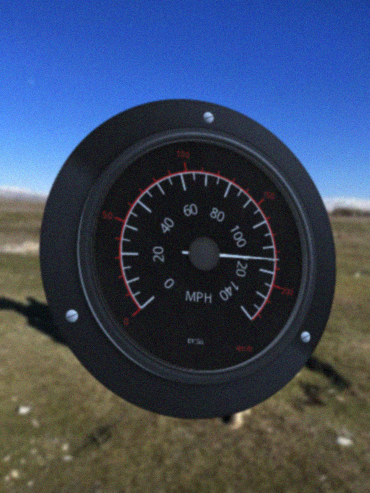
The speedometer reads 115 mph
